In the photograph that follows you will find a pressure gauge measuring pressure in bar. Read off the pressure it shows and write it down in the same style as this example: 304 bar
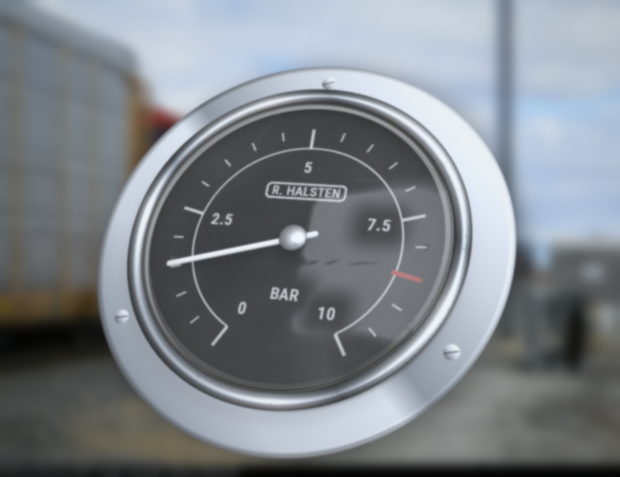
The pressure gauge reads 1.5 bar
